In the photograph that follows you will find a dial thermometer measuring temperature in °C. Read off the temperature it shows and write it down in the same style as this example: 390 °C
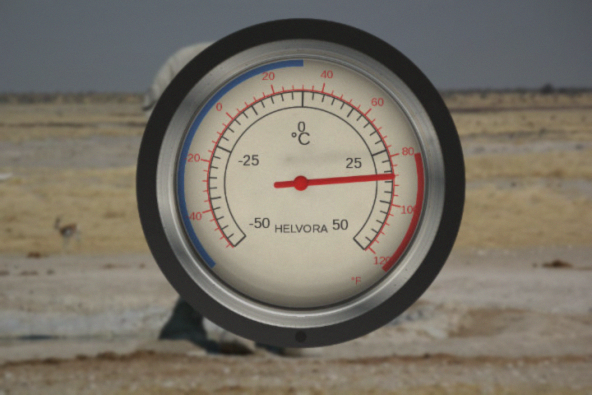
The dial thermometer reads 31.25 °C
